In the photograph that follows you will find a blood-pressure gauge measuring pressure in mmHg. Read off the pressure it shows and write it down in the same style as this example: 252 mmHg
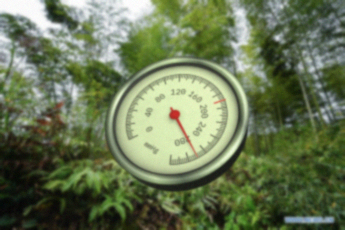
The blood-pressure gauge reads 270 mmHg
